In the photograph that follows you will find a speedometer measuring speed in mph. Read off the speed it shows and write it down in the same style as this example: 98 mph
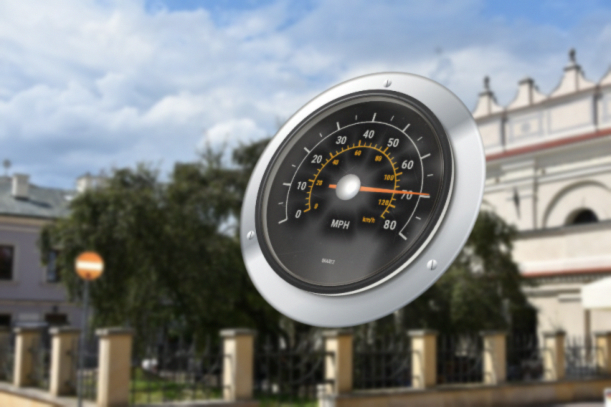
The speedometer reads 70 mph
